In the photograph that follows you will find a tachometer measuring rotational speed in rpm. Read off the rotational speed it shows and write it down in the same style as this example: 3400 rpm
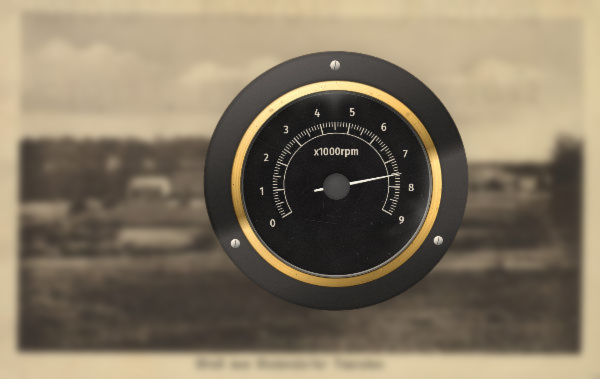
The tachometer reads 7500 rpm
